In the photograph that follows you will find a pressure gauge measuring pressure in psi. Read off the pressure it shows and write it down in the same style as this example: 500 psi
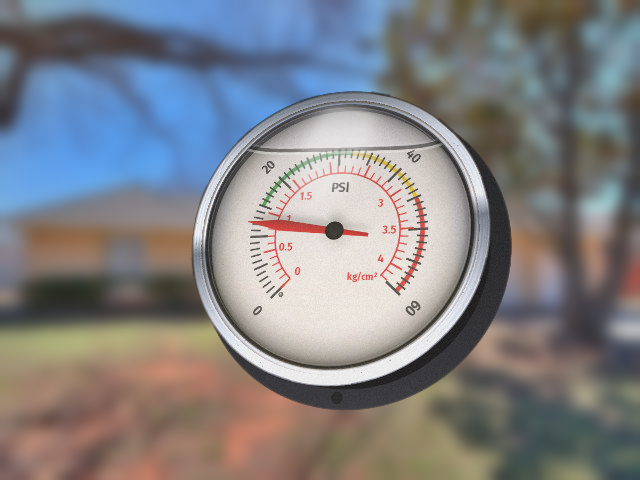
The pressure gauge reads 12 psi
